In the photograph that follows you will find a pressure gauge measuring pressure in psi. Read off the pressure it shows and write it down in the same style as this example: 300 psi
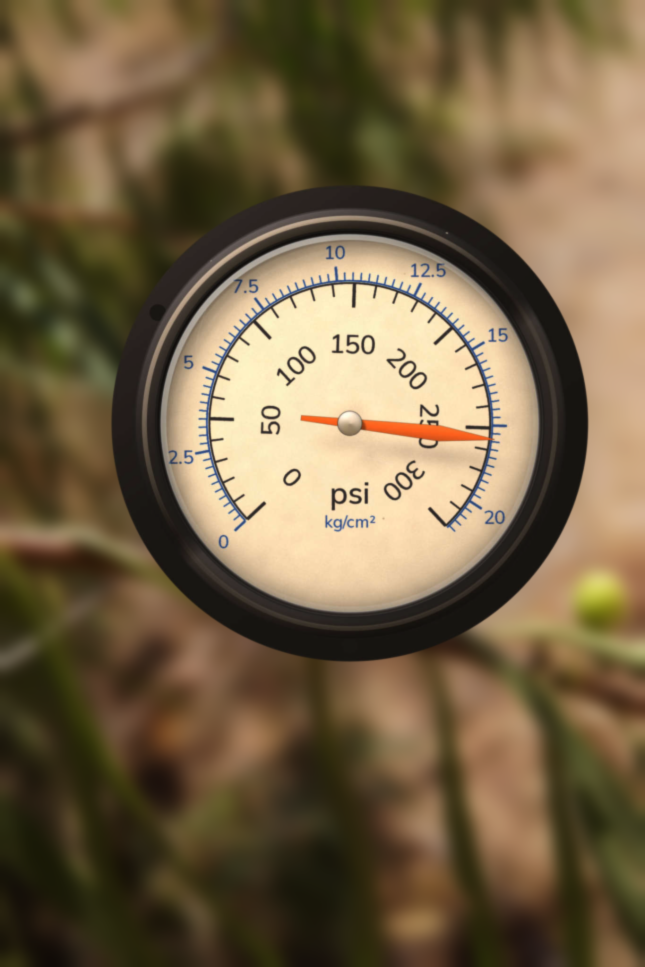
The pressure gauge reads 255 psi
